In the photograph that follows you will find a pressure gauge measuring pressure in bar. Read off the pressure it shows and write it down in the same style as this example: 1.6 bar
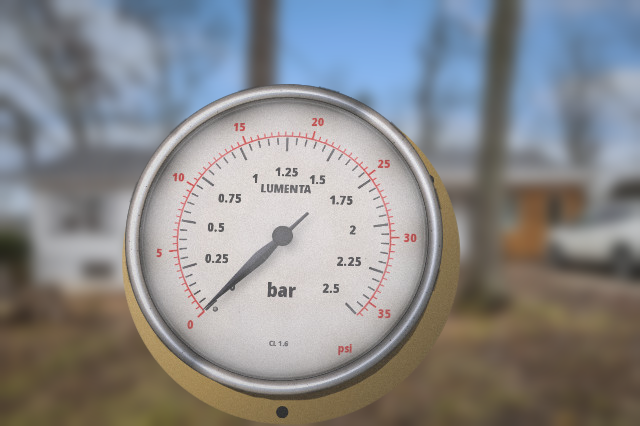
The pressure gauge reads 0 bar
